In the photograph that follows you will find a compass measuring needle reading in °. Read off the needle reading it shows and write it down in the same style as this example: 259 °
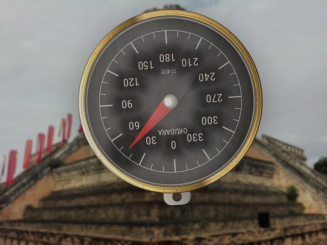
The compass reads 45 °
